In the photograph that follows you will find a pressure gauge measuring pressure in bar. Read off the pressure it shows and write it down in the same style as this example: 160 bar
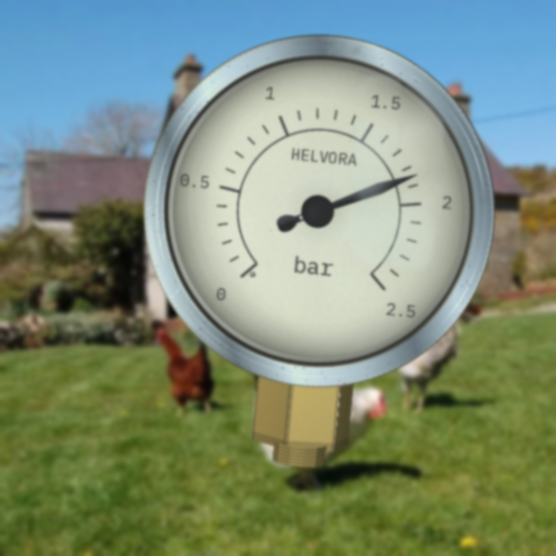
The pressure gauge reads 1.85 bar
